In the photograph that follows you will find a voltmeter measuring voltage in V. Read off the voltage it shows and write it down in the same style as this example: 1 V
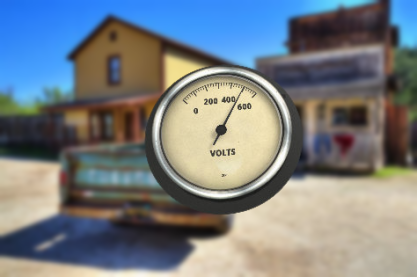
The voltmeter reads 500 V
